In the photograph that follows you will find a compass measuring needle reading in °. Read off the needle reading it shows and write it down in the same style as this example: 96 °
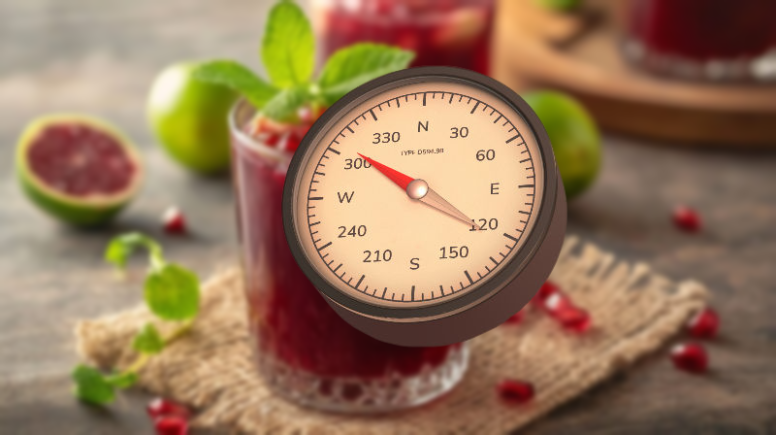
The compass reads 305 °
